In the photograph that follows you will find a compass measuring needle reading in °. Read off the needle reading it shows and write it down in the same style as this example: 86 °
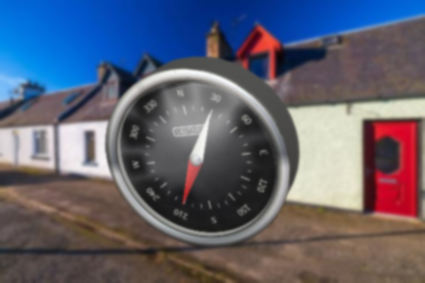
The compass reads 210 °
